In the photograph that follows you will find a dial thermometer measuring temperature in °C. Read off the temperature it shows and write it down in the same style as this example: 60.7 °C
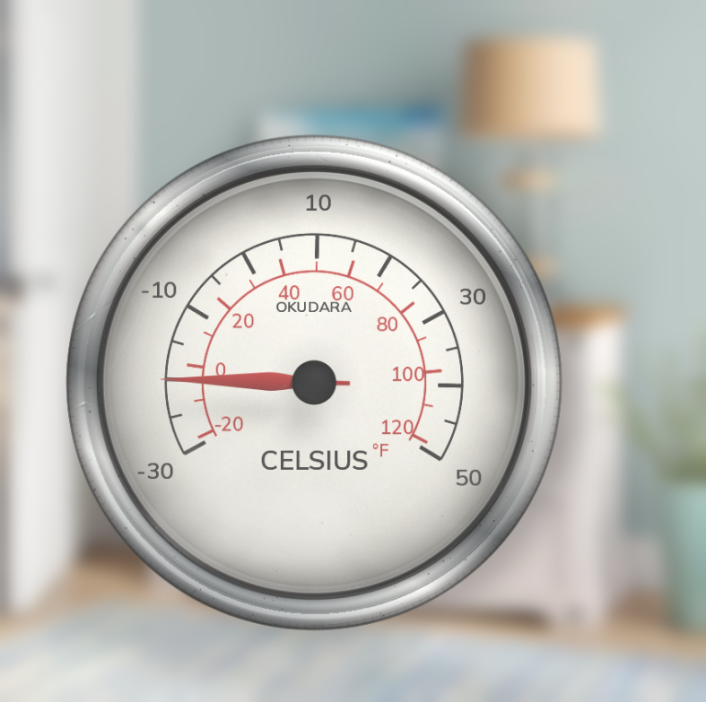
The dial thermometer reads -20 °C
